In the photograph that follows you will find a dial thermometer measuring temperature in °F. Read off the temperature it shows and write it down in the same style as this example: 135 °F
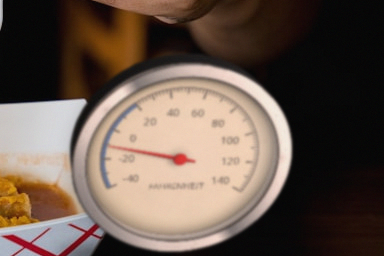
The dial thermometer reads -10 °F
